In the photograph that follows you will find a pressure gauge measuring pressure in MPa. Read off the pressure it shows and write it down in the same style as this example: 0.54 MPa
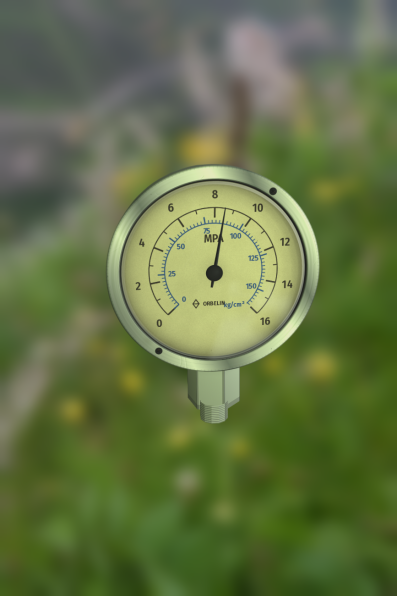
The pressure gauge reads 8.5 MPa
